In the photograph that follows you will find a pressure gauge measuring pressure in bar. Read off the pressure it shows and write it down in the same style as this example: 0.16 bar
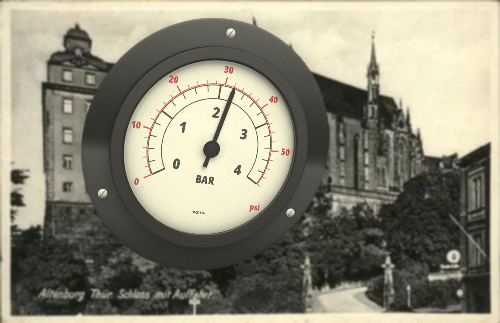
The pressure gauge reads 2.2 bar
